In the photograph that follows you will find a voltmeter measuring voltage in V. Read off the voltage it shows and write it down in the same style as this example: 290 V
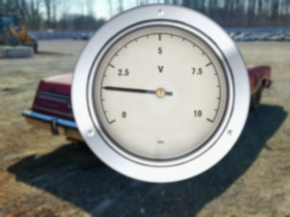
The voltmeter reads 1.5 V
